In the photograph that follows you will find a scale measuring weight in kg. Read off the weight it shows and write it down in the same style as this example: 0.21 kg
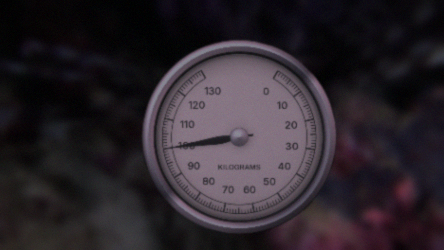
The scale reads 100 kg
